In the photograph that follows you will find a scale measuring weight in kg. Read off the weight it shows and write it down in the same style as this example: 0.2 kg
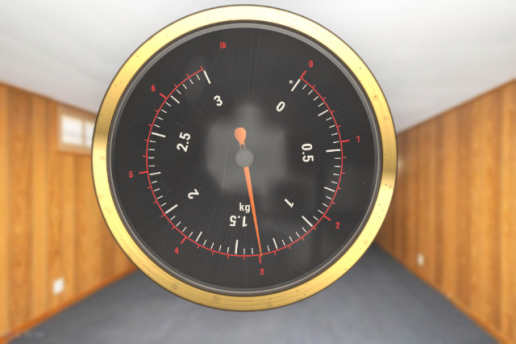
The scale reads 1.35 kg
